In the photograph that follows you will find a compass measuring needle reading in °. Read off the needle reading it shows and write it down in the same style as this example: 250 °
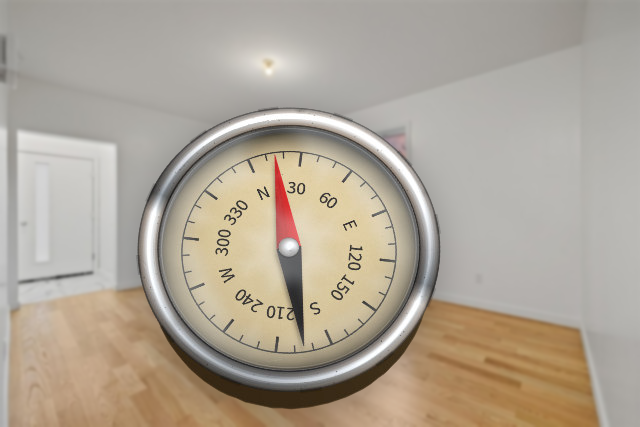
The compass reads 15 °
